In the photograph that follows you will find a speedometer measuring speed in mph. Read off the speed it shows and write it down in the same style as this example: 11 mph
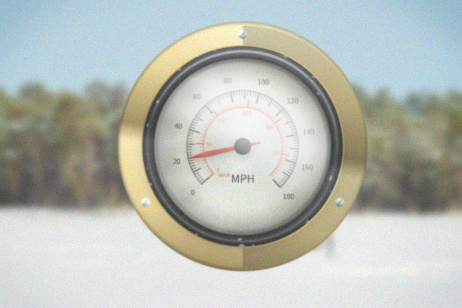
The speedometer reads 20 mph
